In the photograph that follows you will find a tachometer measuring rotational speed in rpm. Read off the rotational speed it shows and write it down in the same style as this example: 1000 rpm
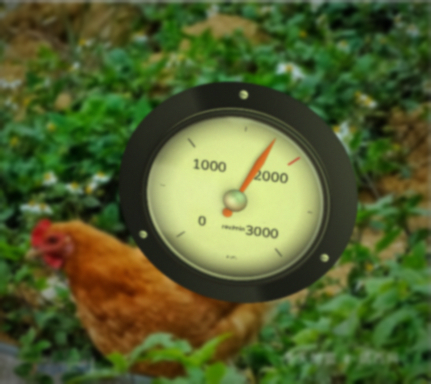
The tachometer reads 1750 rpm
